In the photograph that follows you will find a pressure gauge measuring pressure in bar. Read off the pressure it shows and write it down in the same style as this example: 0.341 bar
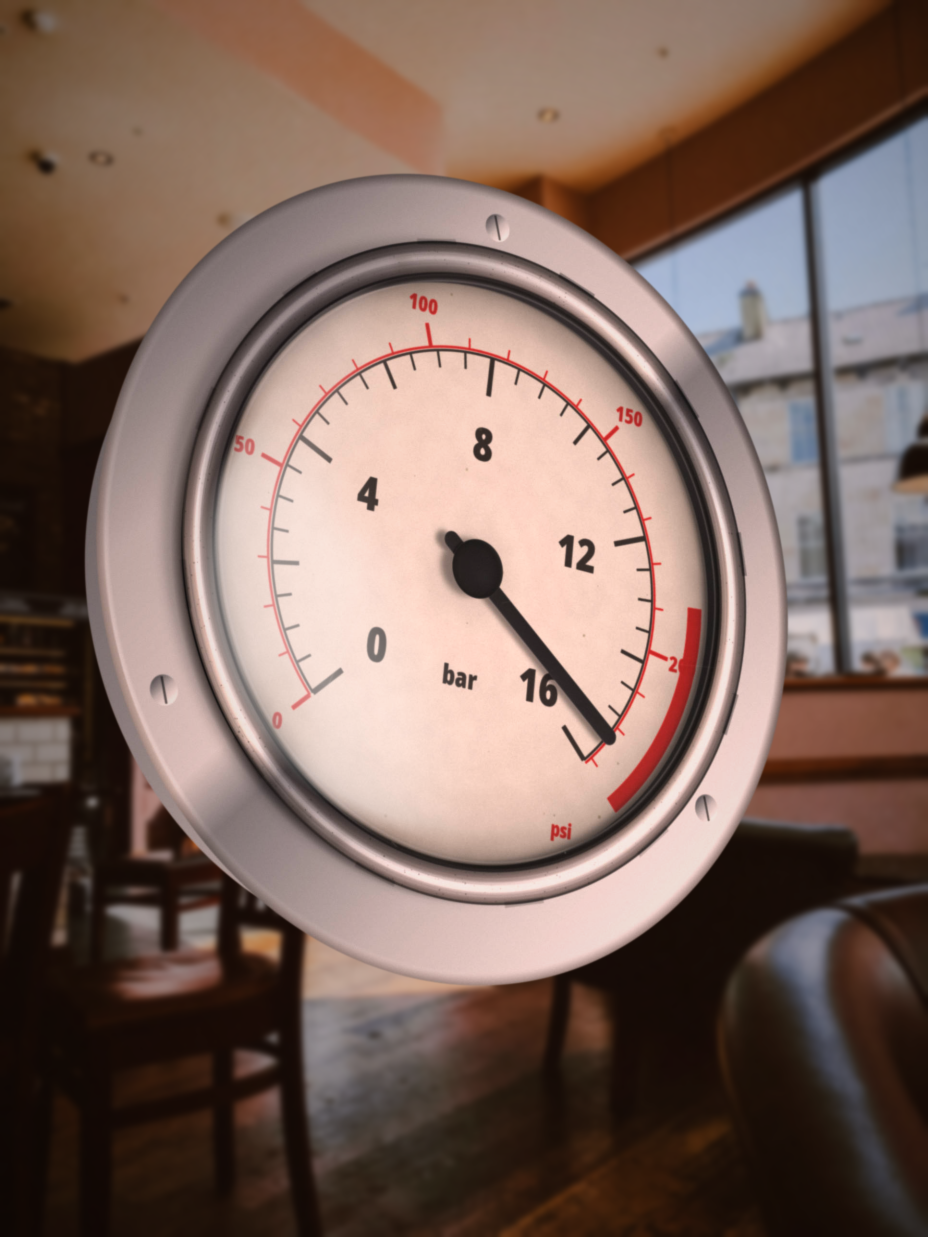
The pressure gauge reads 15.5 bar
